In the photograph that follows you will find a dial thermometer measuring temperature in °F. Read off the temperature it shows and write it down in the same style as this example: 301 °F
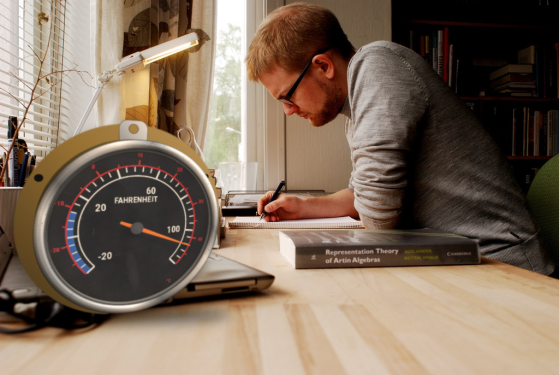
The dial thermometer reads 108 °F
